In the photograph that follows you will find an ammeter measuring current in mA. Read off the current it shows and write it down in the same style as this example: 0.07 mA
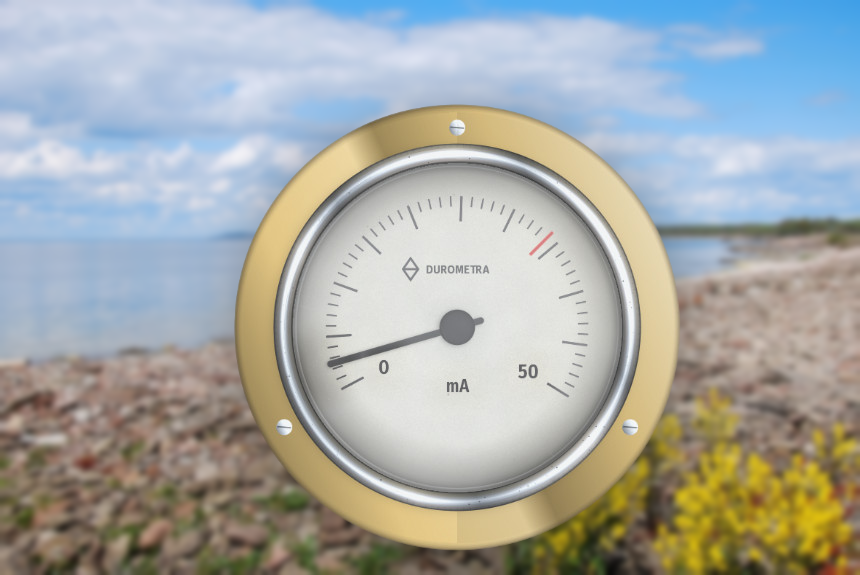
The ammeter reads 2.5 mA
